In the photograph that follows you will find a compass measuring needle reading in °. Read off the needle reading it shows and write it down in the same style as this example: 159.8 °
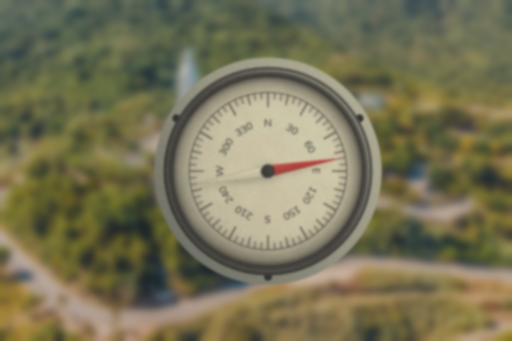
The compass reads 80 °
